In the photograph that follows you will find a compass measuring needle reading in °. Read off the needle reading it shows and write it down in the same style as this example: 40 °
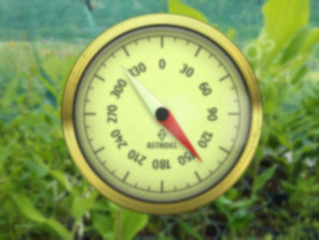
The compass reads 140 °
